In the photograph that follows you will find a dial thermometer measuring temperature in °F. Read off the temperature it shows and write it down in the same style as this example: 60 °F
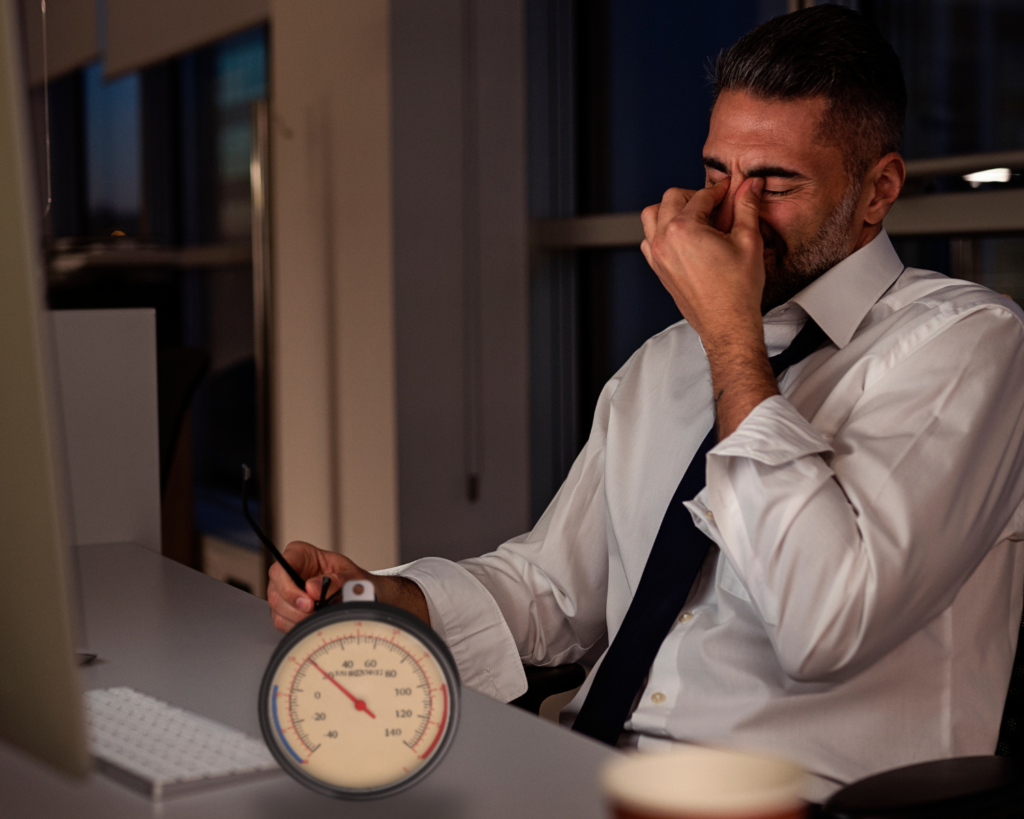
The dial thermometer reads 20 °F
